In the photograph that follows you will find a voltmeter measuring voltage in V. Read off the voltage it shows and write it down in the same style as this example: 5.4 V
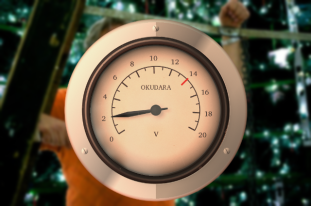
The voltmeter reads 2 V
